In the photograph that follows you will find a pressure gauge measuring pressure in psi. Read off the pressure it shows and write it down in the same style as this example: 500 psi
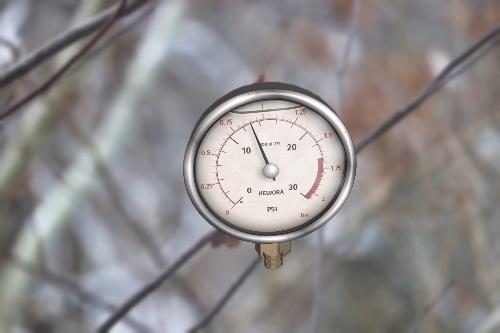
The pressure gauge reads 13 psi
